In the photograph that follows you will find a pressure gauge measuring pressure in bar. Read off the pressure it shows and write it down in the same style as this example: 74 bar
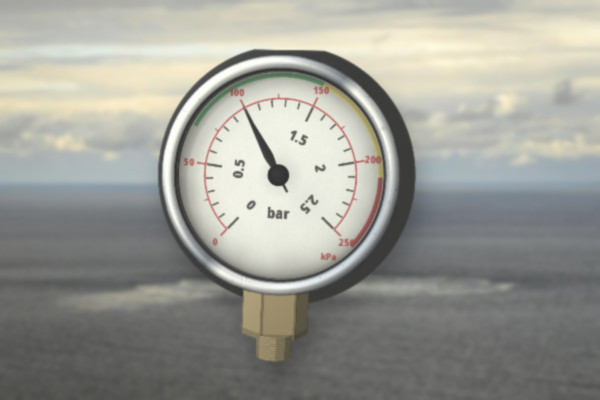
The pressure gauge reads 1 bar
